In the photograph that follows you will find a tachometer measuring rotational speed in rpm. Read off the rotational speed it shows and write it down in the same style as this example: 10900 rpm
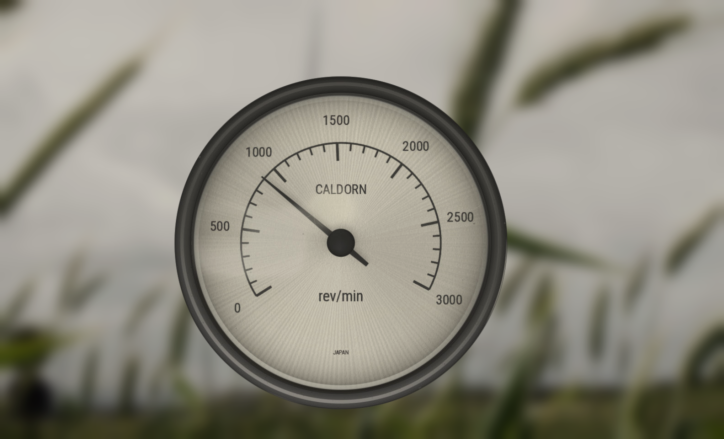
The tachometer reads 900 rpm
